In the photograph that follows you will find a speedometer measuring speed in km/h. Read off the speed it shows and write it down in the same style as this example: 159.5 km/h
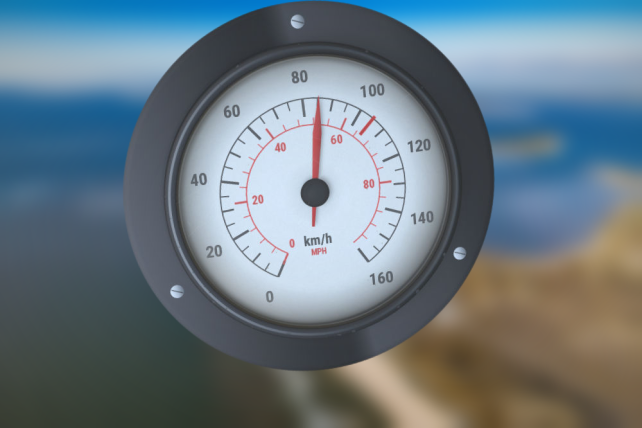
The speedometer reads 85 km/h
